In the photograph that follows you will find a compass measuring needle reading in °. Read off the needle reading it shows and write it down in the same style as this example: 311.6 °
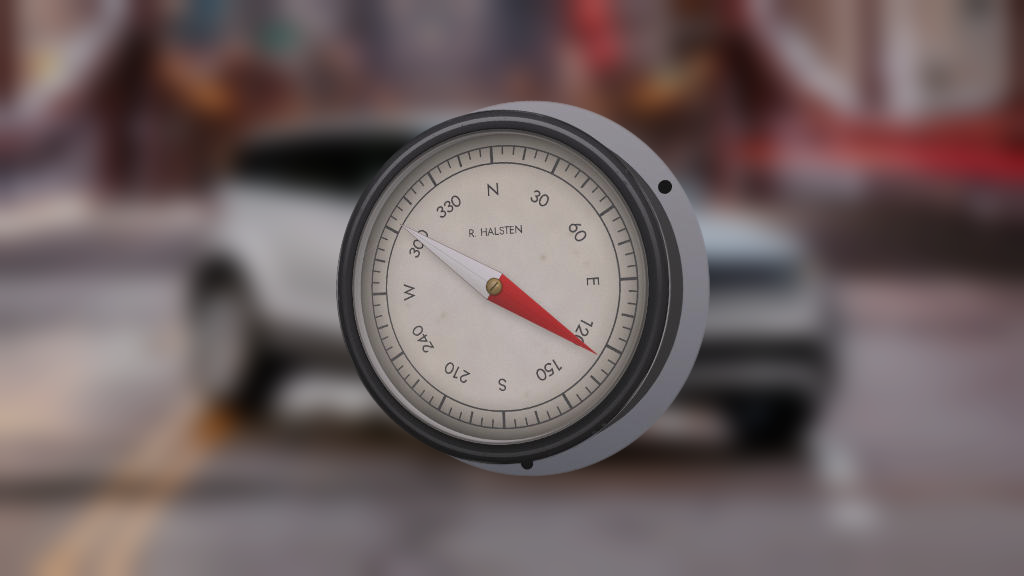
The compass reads 125 °
